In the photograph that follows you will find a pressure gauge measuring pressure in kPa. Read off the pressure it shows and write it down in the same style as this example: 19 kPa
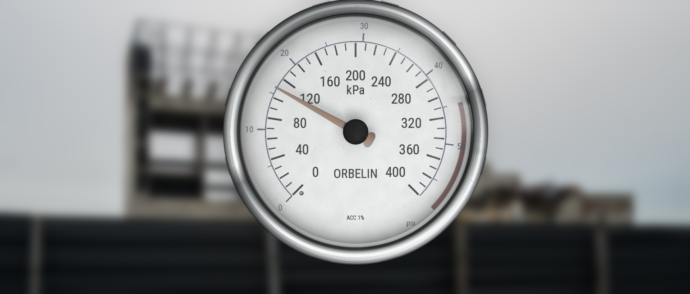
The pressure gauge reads 110 kPa
